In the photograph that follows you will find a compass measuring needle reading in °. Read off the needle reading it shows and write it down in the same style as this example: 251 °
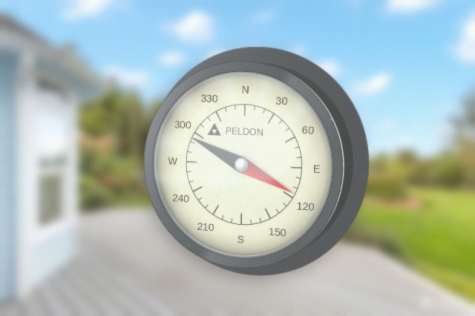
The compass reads 115 °
